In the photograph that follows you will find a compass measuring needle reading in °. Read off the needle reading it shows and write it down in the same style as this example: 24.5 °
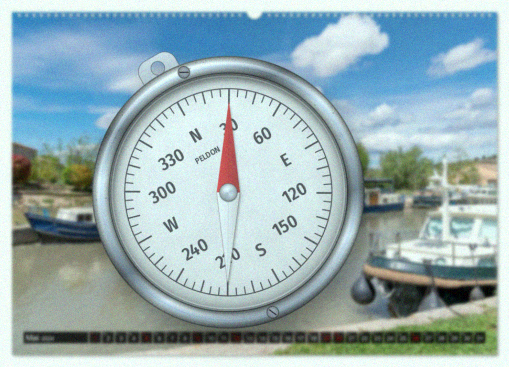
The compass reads 30 °
